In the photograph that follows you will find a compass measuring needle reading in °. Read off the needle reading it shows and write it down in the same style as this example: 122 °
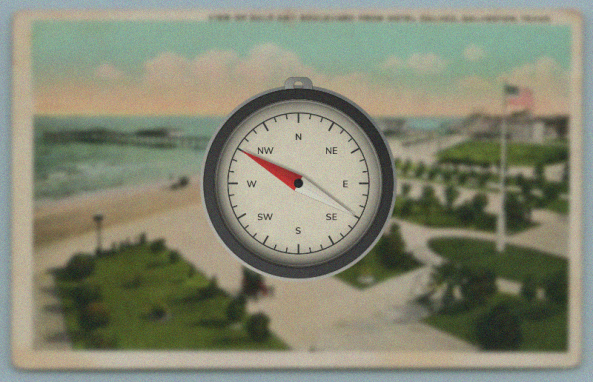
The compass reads 300 °
